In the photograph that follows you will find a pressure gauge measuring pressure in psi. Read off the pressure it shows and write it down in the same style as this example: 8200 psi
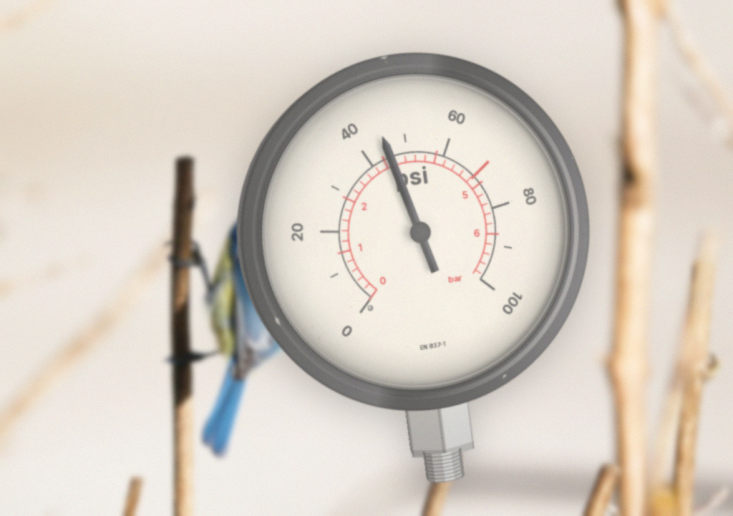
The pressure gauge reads 45 psi
